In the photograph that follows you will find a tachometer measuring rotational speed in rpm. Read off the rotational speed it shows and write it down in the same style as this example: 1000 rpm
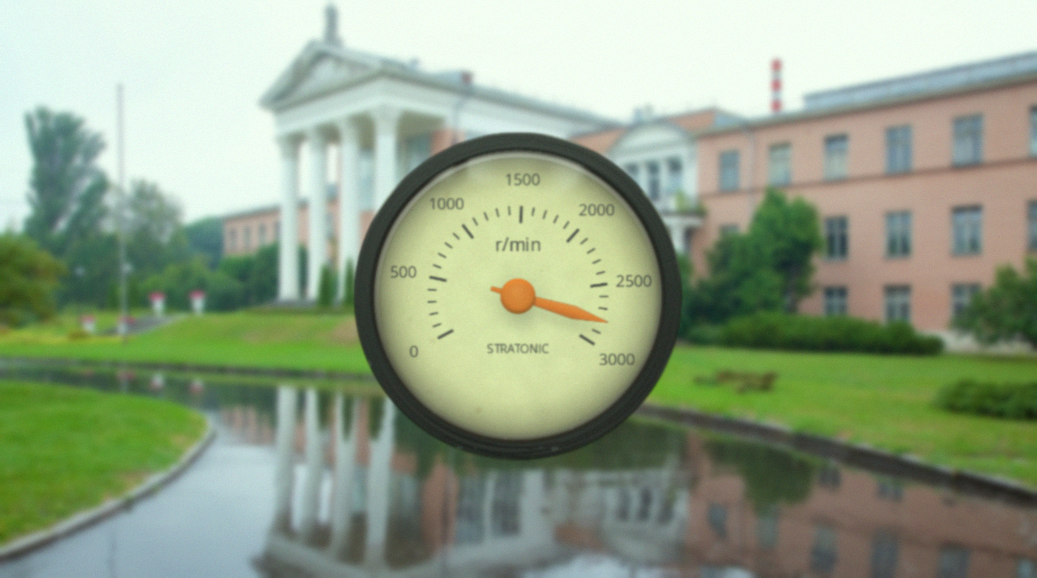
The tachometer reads 2800 rpm
